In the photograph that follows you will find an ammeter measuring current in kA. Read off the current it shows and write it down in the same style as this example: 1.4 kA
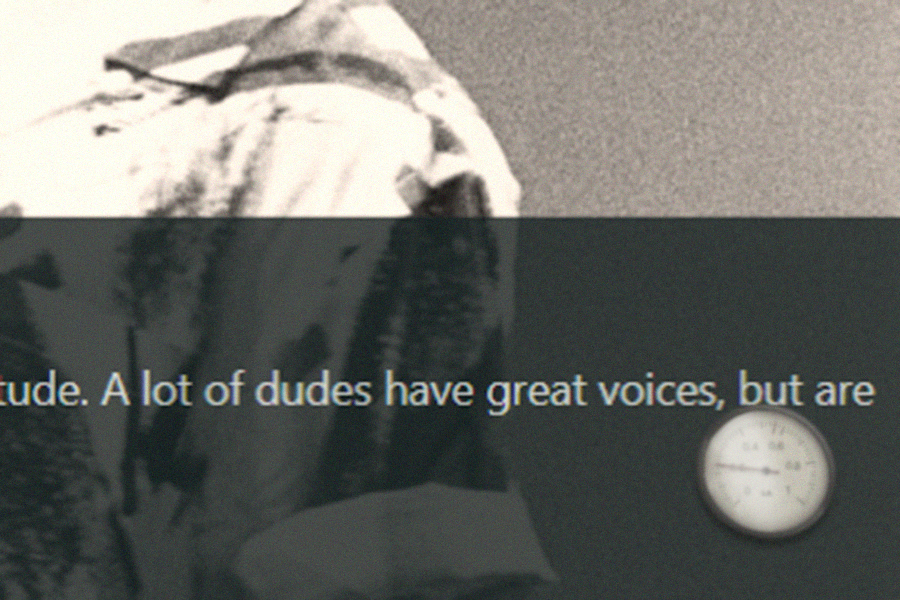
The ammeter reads 0.2 kA
